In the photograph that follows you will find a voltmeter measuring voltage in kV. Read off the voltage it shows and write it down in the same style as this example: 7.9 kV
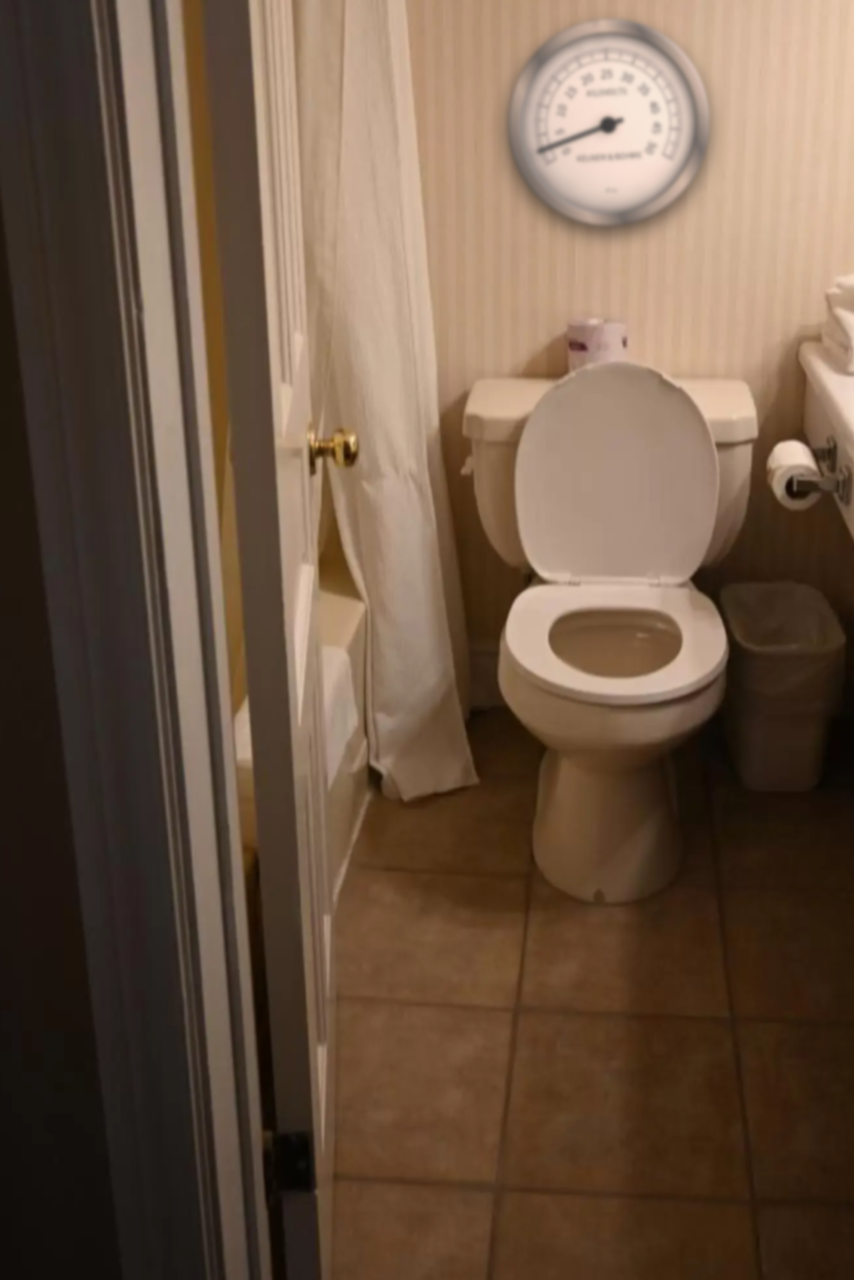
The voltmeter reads 2.5 kV
